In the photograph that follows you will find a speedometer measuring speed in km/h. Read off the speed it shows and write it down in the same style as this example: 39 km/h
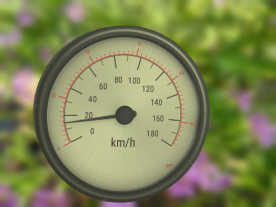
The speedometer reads 15 km/h
